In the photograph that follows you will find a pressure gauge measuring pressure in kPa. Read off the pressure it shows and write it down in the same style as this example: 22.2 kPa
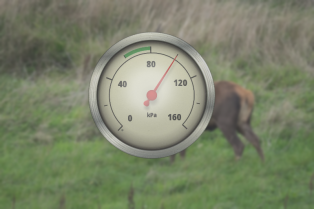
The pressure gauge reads 100 kPa
